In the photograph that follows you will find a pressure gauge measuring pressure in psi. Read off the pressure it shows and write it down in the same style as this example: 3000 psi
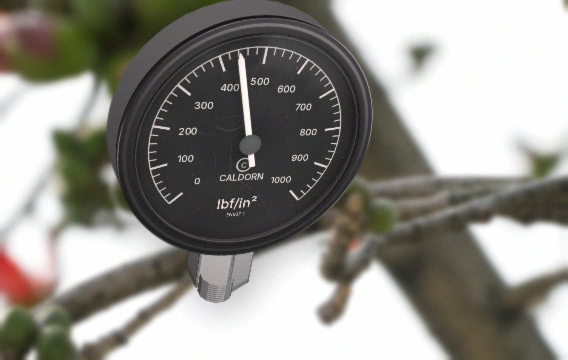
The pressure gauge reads 440 psi
